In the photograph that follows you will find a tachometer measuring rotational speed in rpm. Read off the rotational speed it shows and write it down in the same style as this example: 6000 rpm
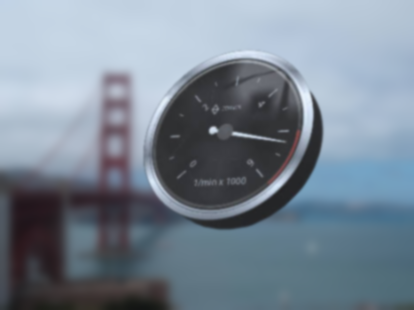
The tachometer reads 5250 rpm
